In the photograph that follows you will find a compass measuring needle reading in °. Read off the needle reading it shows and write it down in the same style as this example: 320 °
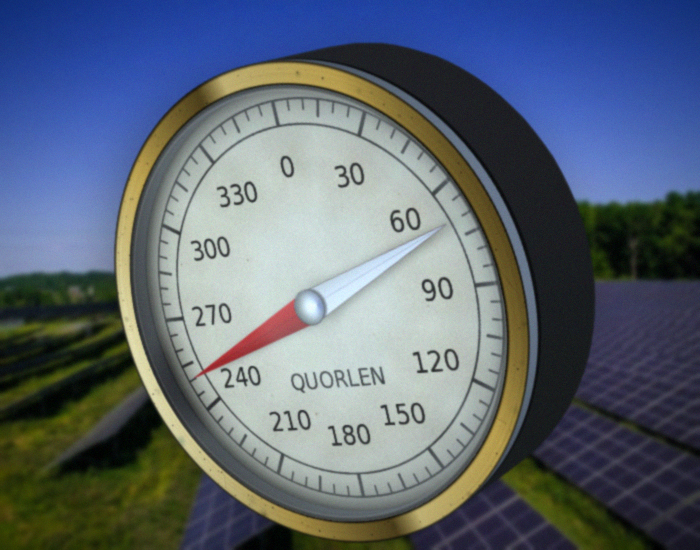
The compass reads 250 °
